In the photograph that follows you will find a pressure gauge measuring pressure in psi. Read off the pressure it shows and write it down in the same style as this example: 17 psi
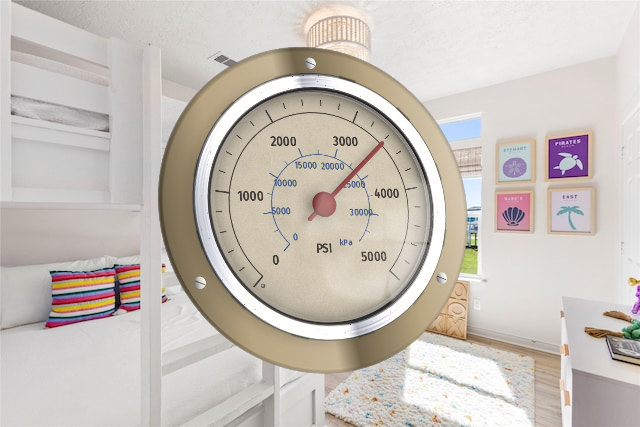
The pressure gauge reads 3400 psi
